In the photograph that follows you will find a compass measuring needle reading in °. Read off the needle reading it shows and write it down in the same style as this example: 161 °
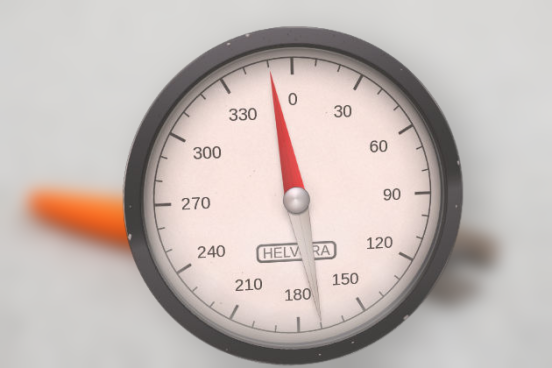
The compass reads 350 °
